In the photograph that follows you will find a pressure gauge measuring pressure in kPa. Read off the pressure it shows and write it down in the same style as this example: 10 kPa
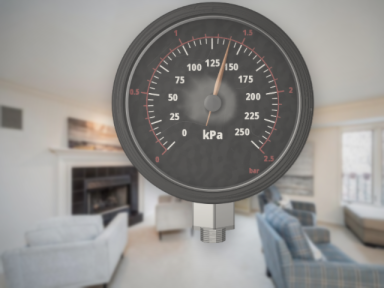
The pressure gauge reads 140 kPa
